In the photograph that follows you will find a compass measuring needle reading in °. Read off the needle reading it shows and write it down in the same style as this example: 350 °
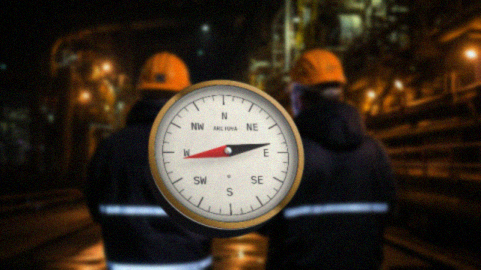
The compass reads 260 °
